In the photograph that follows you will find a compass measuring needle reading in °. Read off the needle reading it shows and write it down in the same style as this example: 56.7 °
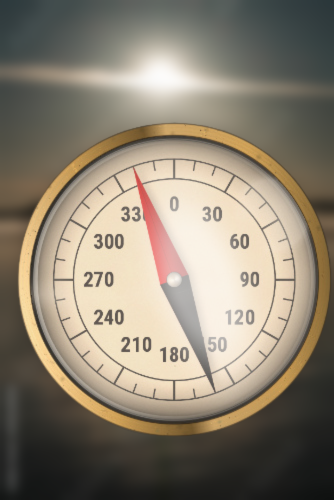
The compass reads 340 °
